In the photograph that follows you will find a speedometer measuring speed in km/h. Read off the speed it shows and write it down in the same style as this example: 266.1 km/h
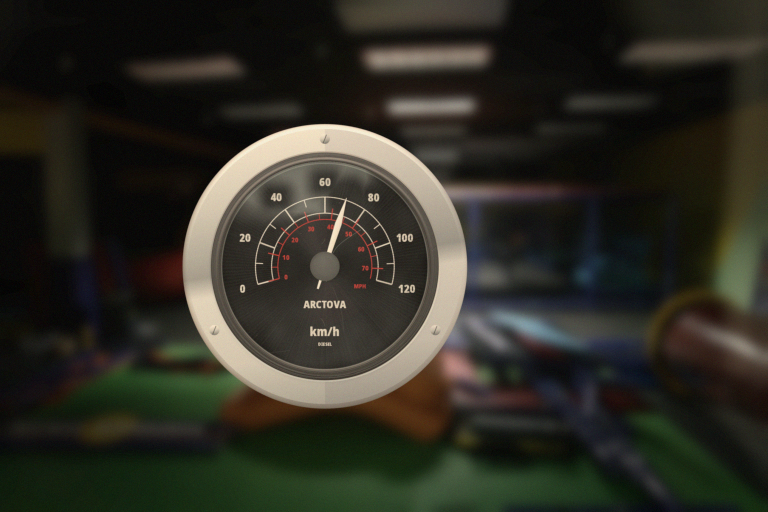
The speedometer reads 70 km/h
